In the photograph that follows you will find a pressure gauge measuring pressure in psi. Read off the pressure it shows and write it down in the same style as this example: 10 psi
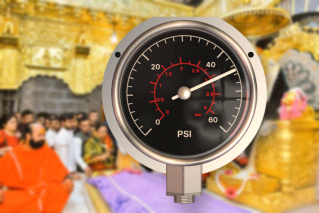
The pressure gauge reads 45 psi
